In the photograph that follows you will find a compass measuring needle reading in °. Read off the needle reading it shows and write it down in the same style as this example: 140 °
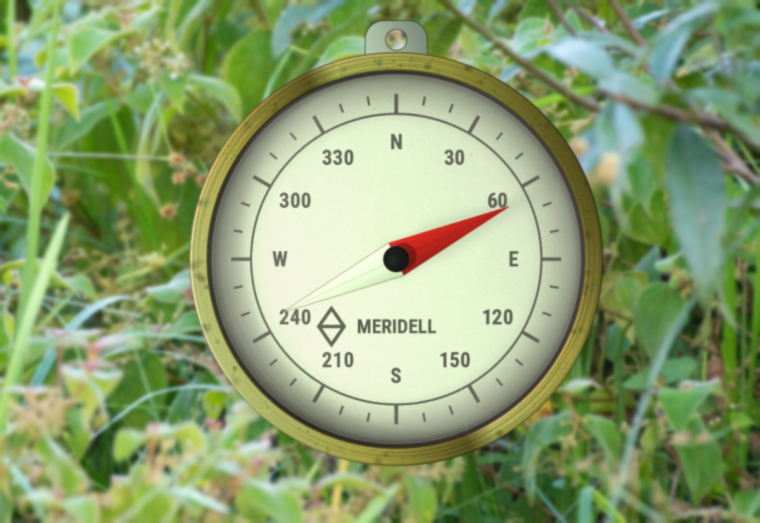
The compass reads 65 °
